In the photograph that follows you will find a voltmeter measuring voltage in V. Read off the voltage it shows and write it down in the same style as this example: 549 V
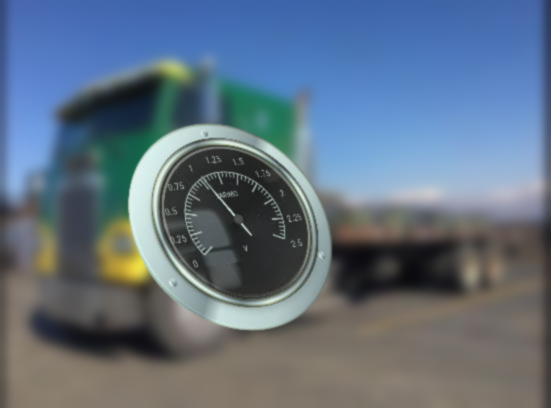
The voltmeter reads 1 V
